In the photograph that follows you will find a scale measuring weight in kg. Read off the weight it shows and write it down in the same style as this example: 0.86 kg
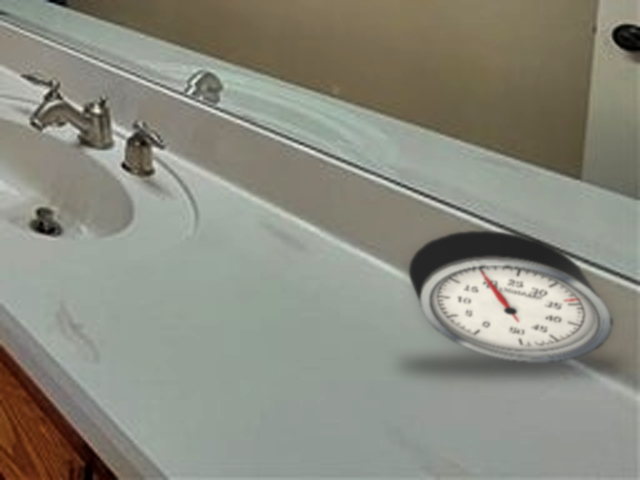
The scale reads 20 kg
